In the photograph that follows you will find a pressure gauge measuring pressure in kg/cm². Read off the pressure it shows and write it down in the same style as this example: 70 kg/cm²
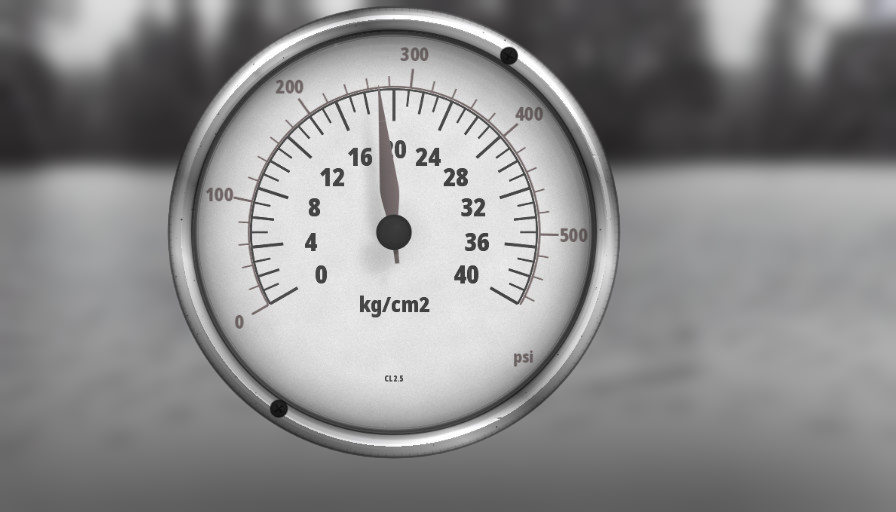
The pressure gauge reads 19 kg/cm²
